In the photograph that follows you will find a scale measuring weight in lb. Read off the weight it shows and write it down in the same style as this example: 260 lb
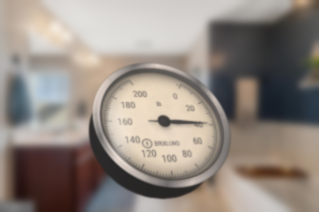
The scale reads 40 lb
